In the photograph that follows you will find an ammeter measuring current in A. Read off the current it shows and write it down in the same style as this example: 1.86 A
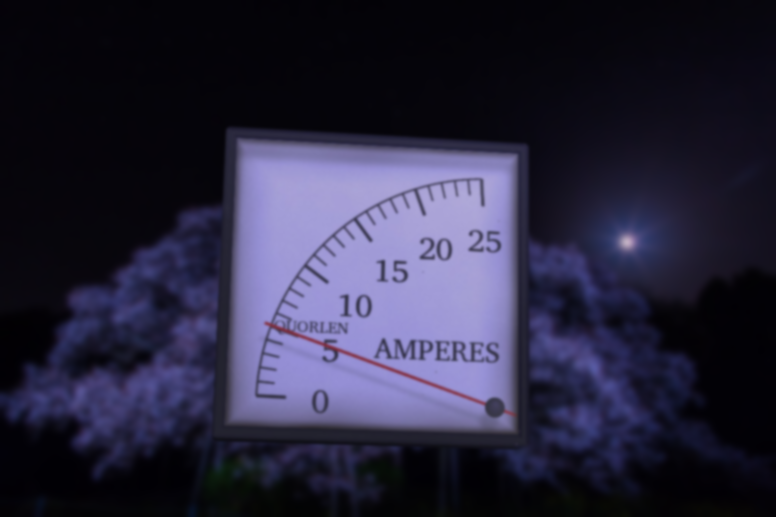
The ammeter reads 5 A
